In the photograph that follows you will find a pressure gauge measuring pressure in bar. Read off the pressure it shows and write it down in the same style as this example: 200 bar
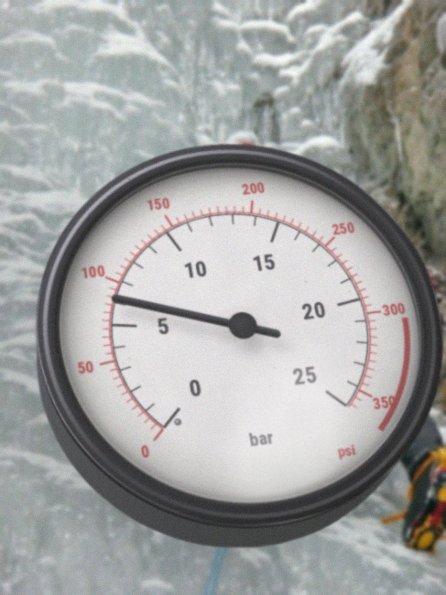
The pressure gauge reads 6 bar
